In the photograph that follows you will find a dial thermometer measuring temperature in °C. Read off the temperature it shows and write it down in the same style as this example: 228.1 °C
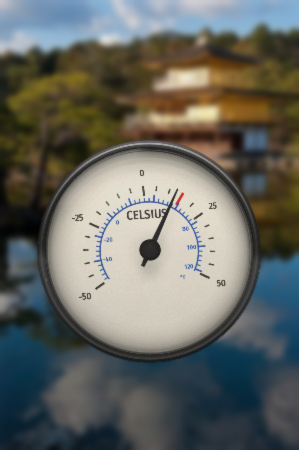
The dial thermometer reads 12.5 °C
